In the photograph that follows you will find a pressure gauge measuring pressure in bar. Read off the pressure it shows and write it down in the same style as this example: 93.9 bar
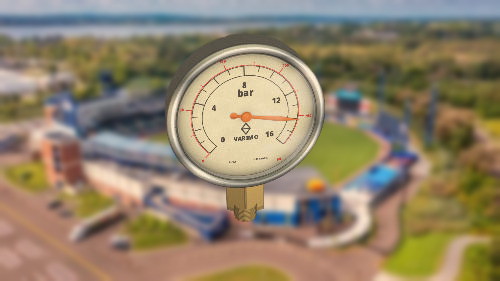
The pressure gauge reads 14 bar
